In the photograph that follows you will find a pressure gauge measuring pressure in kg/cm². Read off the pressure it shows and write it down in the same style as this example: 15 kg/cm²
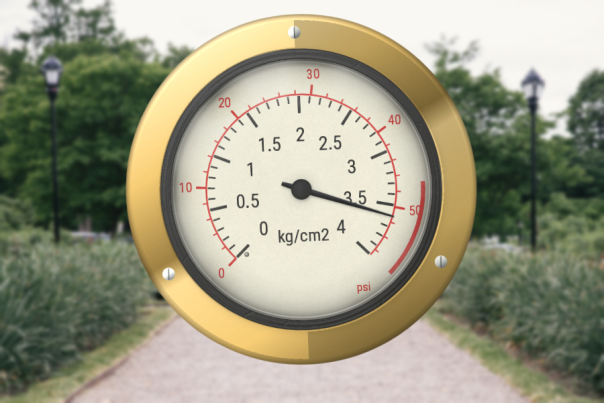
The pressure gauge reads 3.6 kg/cm²
